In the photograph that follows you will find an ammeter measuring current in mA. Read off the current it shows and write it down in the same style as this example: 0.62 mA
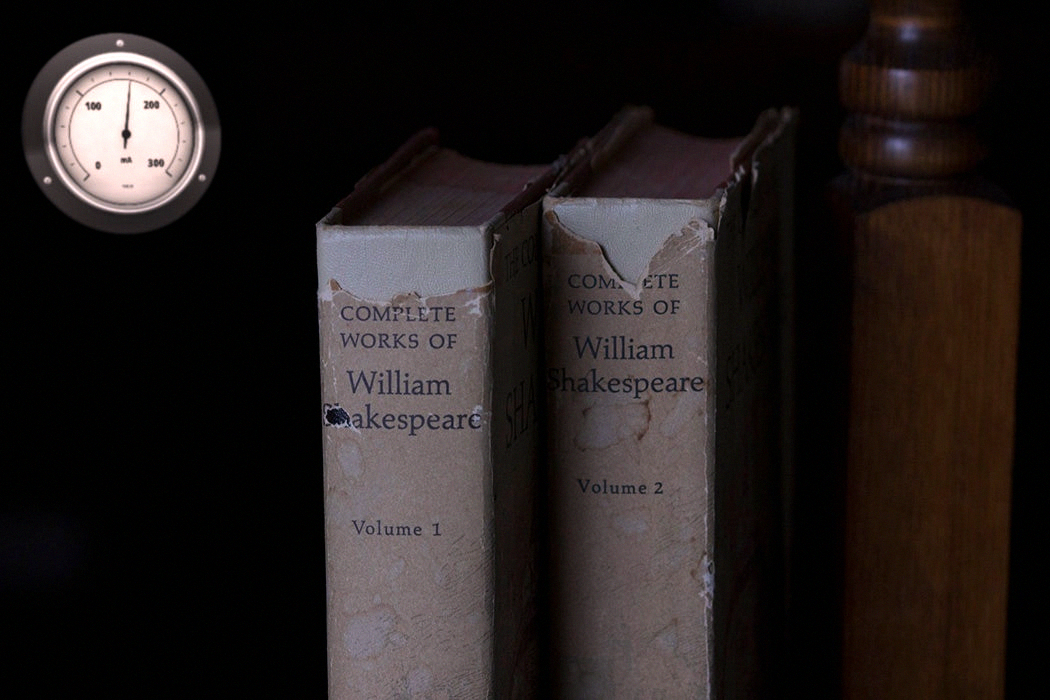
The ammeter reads 160 mA
